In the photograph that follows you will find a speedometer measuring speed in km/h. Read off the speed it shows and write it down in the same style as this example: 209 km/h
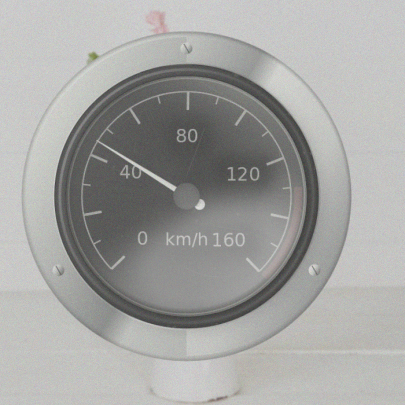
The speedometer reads 45 km/h
